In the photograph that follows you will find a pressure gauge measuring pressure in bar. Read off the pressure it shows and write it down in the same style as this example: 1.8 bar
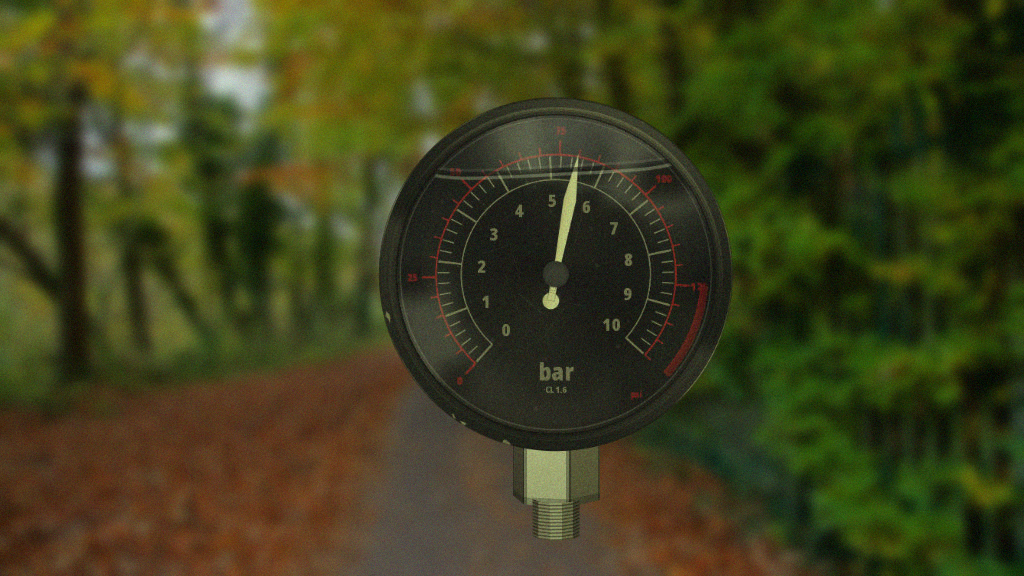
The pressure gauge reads 5.5 bar
